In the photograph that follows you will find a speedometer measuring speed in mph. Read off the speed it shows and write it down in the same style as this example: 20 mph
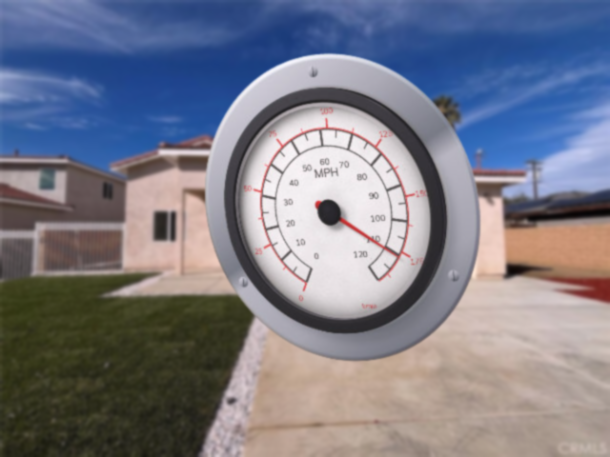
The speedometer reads 110 mph
